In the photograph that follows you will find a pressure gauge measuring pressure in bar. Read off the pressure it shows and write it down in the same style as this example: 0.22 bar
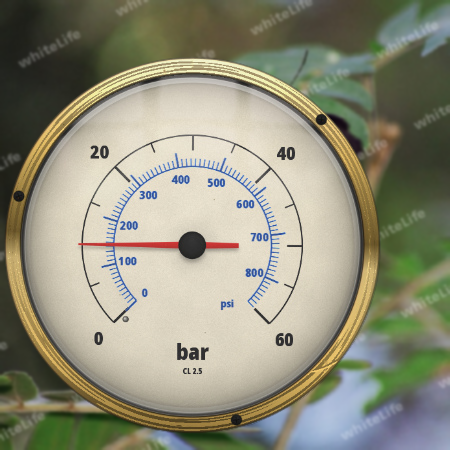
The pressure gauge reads 10 bar
